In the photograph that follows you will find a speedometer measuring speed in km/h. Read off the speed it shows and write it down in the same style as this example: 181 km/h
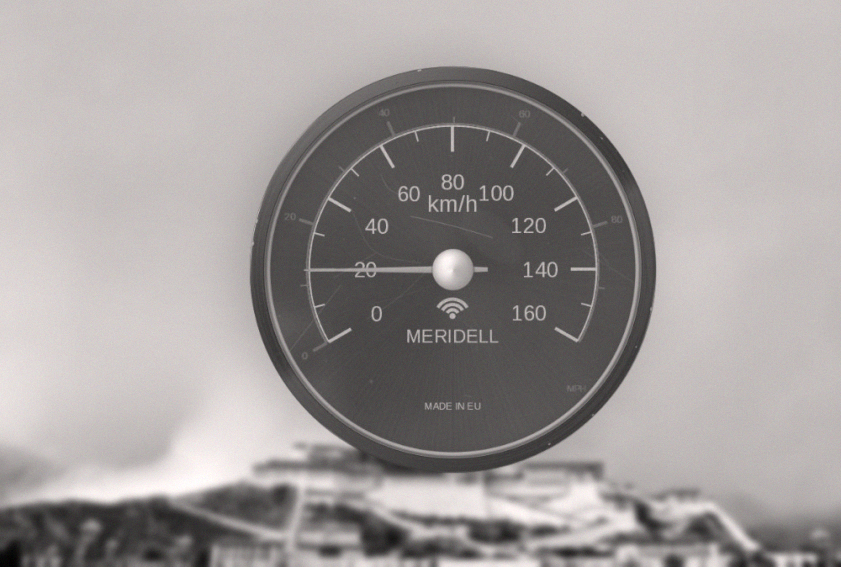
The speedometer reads 20 km/h
